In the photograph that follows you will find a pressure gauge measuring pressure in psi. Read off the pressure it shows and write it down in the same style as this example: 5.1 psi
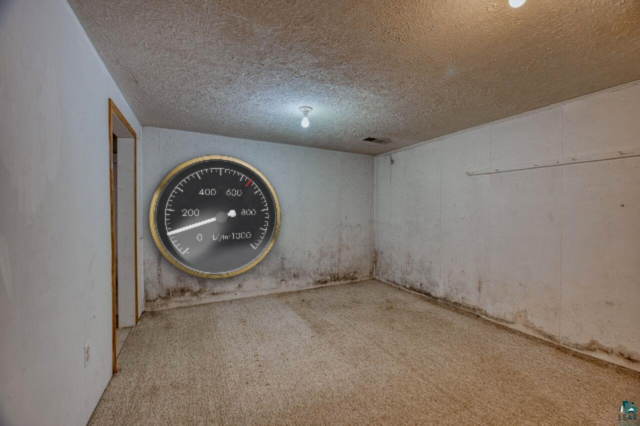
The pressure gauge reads 100 psi
